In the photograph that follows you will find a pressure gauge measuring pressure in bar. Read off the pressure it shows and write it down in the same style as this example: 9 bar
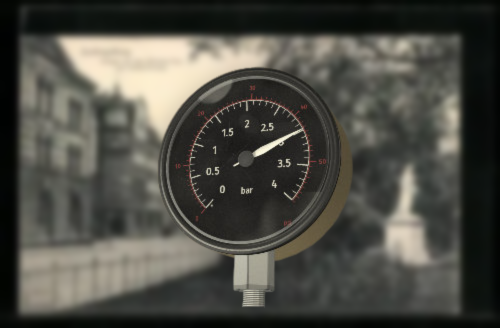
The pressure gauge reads 3 bar
